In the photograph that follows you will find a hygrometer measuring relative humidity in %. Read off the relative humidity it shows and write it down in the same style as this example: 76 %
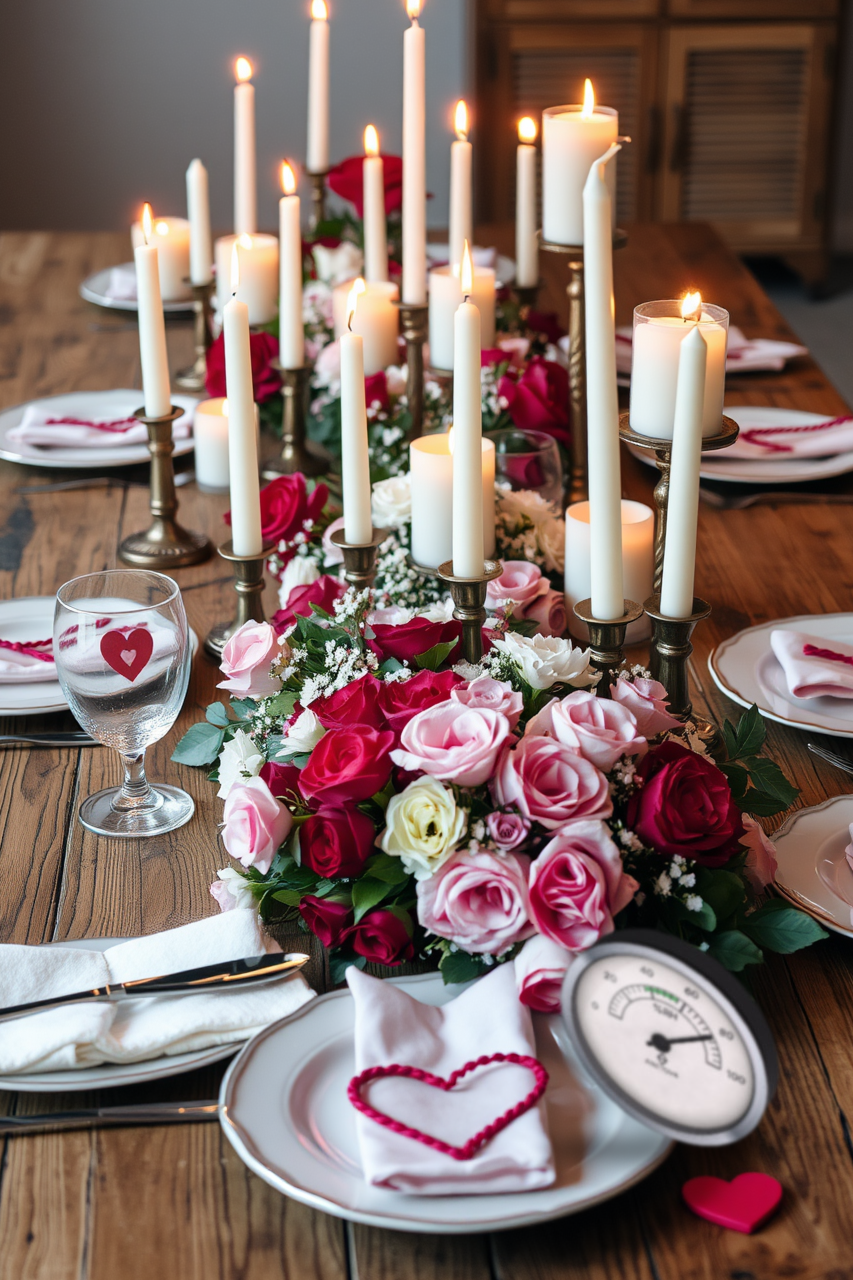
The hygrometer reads 80 %
